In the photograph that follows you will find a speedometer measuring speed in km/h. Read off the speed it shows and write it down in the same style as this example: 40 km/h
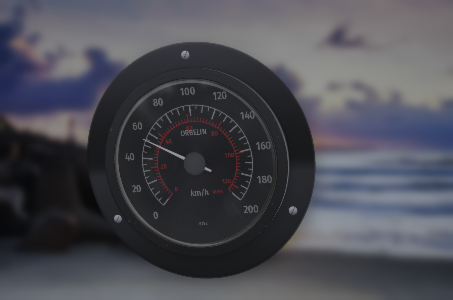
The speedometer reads 55 km/h
